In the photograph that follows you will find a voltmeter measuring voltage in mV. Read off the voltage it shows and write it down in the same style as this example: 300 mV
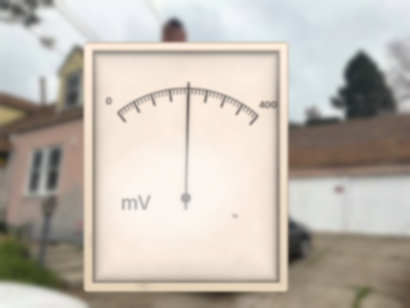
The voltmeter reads 200 mV
